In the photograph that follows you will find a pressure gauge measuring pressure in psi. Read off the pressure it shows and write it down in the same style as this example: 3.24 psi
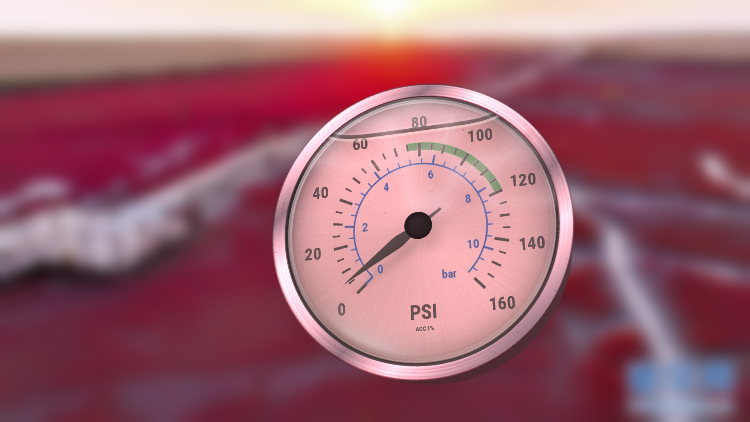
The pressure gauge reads 5 psi
